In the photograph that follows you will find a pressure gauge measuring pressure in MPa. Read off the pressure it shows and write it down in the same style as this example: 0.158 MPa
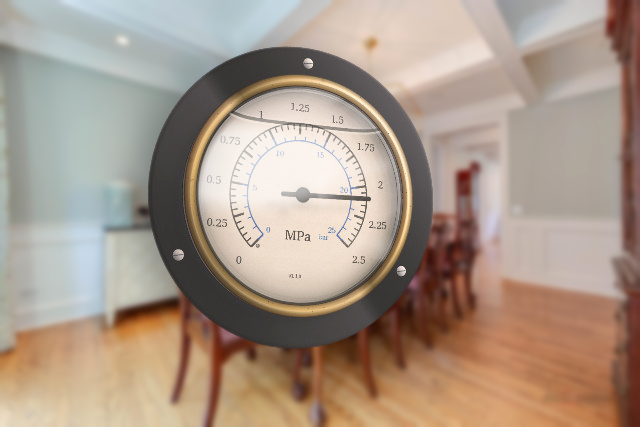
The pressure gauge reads 2.1 MPa
